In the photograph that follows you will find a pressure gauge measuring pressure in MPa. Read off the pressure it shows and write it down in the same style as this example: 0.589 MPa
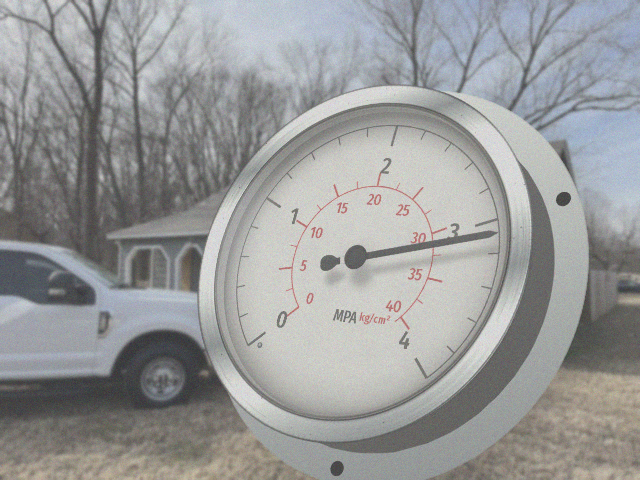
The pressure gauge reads 3.1 MPa
